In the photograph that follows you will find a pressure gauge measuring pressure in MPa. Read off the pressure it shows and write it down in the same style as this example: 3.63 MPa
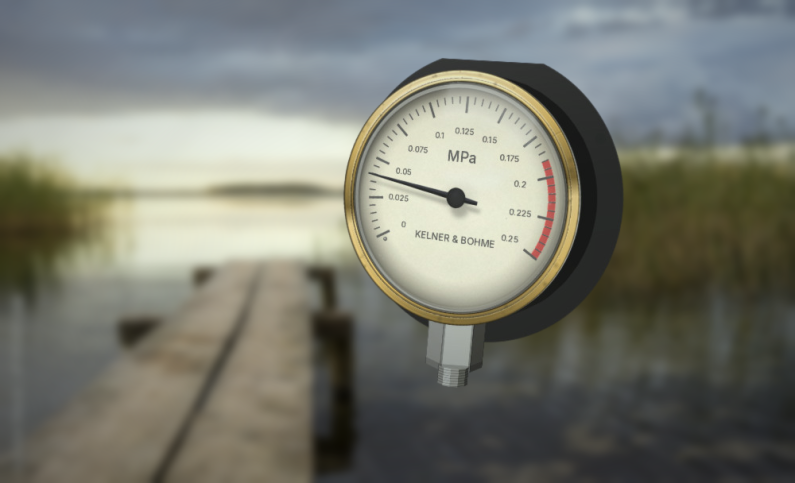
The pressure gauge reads 0.04 MPa
